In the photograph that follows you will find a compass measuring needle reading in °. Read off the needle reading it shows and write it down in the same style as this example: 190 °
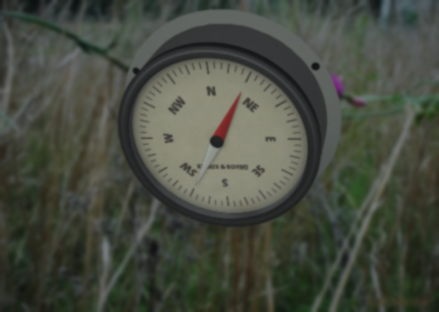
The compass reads 30 °
